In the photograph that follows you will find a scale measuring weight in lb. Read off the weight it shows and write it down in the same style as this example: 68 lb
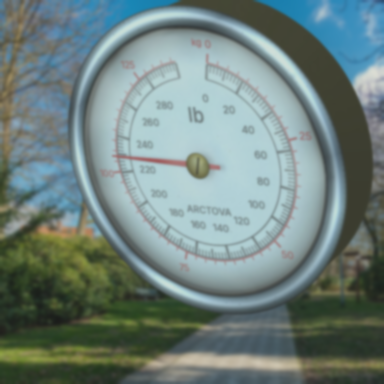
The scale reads 230 lb
